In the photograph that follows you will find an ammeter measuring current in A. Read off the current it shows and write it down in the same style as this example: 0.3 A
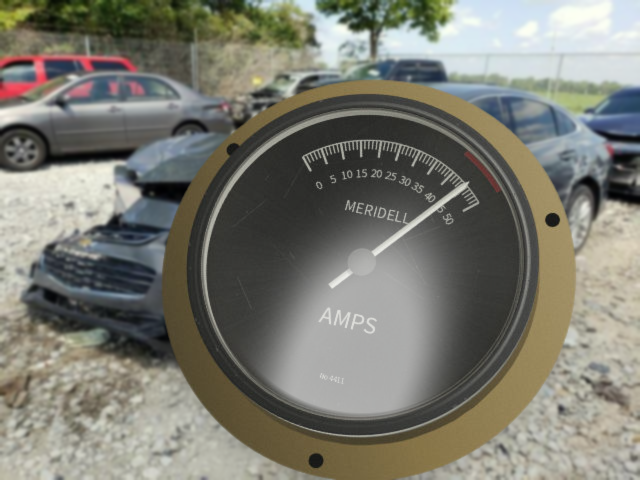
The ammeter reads 45 A
